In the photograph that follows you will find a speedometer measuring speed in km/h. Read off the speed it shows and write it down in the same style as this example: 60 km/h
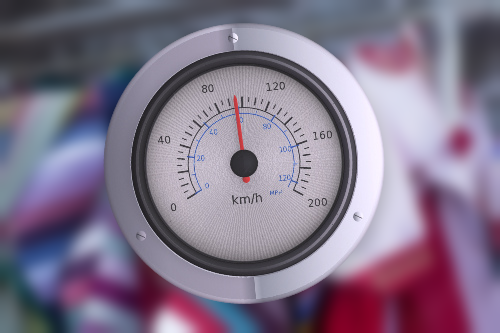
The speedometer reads 95 km/h
